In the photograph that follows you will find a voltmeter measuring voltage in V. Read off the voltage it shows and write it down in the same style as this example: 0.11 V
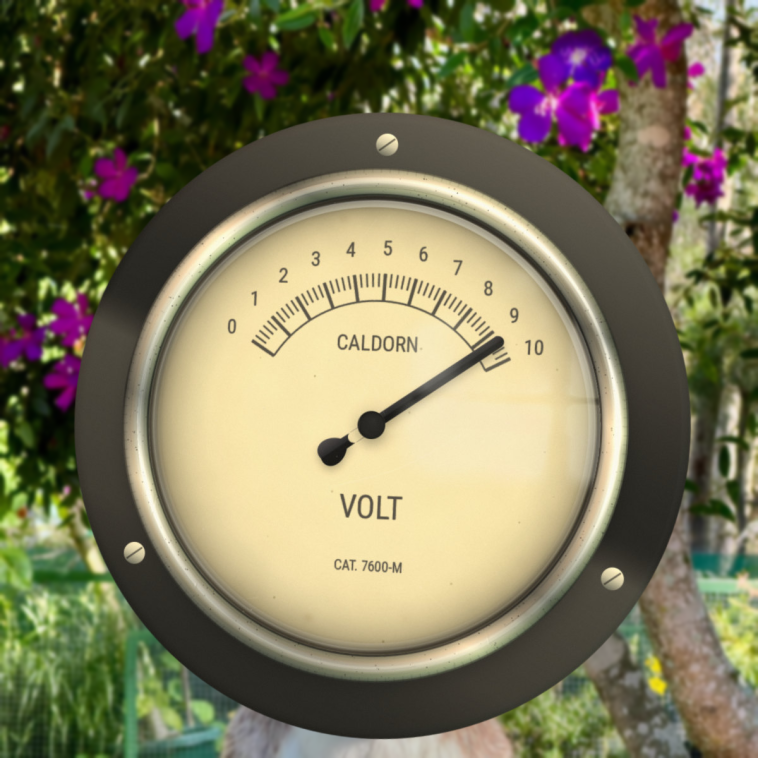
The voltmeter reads 9.4 V
